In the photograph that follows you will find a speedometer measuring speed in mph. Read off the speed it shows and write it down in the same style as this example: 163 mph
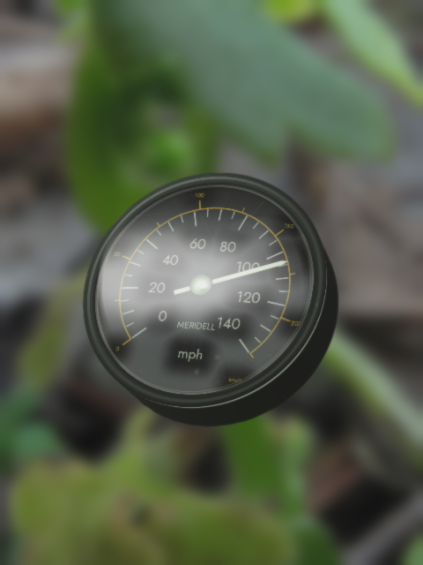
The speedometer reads 105 mph
